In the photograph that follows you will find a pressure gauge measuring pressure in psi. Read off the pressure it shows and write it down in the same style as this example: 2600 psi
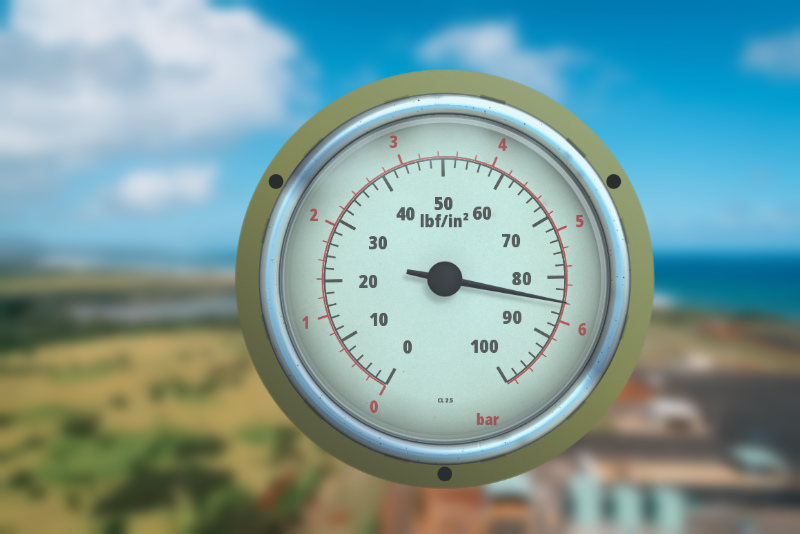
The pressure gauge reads 84 psi
